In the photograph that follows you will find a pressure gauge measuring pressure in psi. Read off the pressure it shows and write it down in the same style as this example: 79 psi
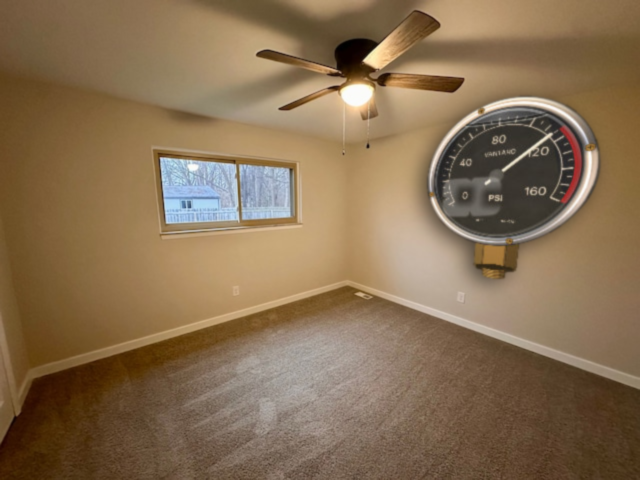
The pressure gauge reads 115 psi
